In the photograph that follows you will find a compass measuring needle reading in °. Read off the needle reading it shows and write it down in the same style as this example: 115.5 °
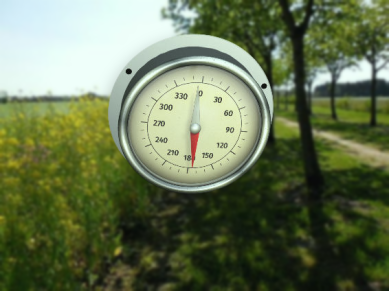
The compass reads 175 °
